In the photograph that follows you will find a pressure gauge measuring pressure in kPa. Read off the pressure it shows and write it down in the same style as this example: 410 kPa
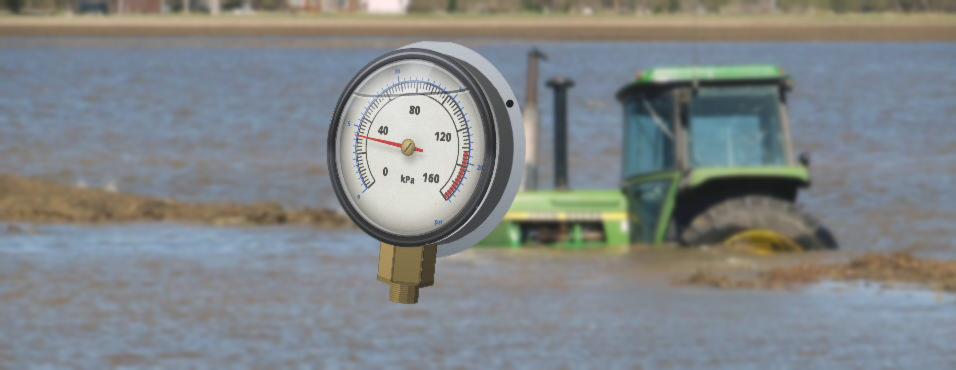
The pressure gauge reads 30 kPa
